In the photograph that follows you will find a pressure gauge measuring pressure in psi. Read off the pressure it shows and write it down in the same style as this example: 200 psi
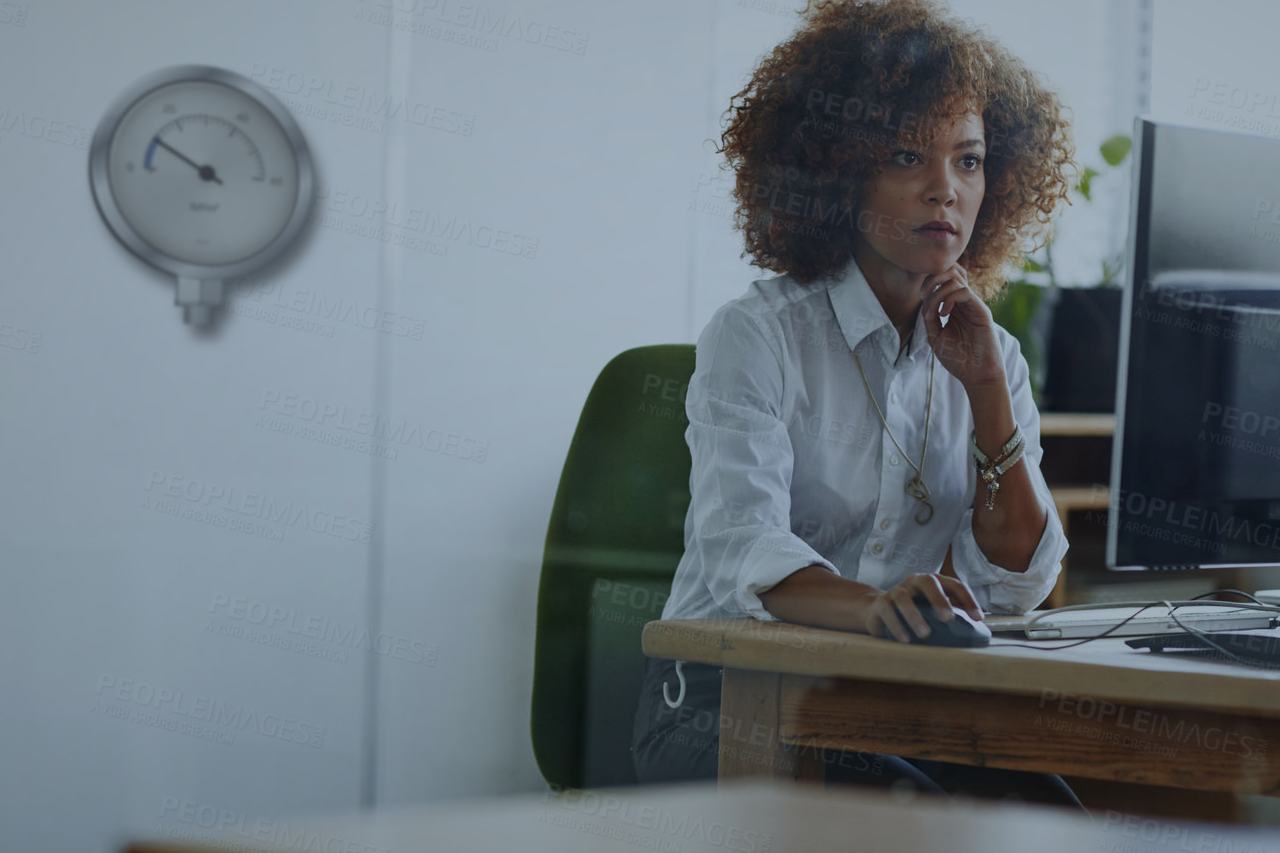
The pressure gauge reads 10 psi
